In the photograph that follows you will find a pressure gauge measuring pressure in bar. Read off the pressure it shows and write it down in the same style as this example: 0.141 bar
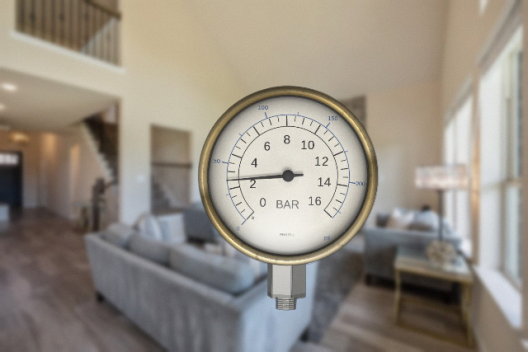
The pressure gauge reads 2.5 bar
